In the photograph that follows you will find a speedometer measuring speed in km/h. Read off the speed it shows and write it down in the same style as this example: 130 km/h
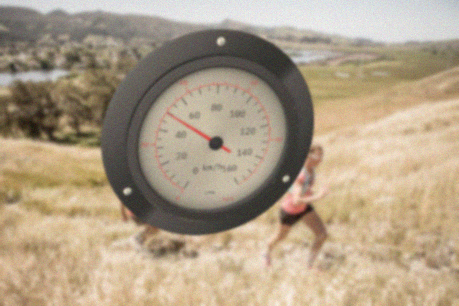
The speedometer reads 50 km/h
